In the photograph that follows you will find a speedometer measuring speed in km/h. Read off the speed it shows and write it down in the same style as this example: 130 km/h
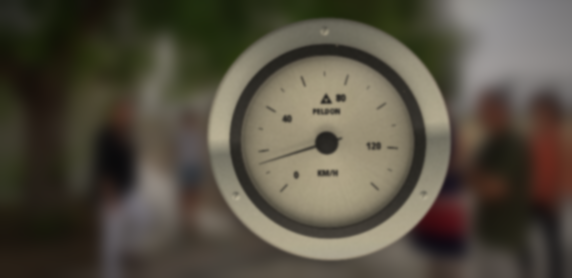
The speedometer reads 15 km/h
